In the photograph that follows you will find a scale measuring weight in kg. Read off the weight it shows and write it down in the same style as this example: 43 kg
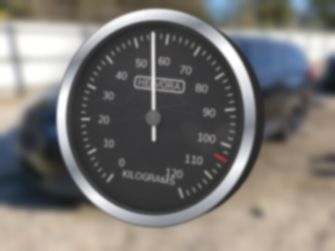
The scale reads 56 kg
